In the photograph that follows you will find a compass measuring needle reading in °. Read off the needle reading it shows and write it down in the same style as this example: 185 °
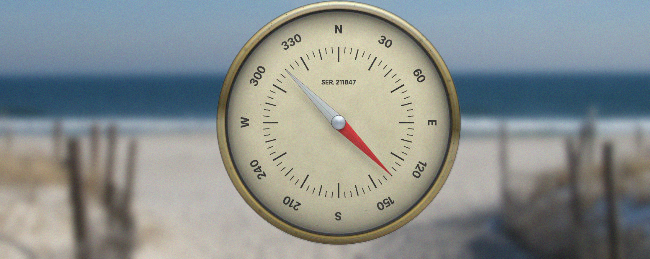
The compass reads 135 °
